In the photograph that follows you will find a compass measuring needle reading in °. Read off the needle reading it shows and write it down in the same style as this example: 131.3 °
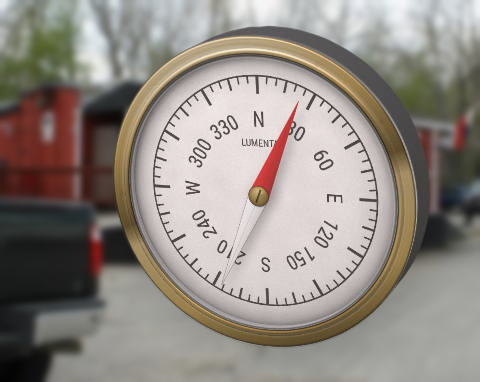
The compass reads 25 °
